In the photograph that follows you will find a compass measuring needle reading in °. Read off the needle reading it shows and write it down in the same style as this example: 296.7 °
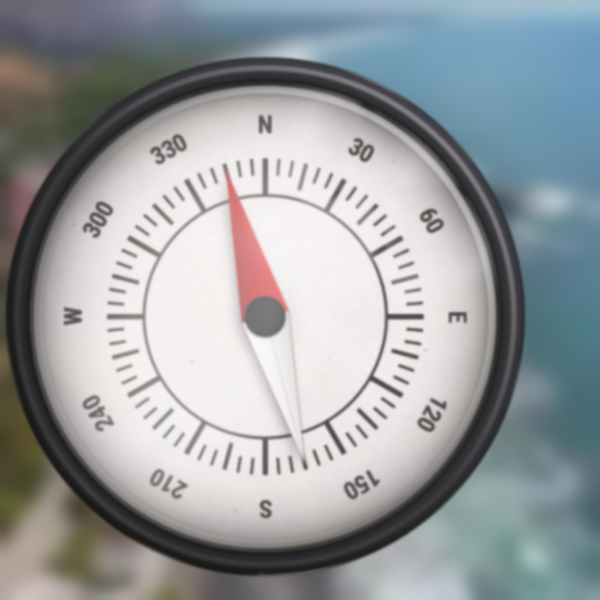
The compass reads 345 °
